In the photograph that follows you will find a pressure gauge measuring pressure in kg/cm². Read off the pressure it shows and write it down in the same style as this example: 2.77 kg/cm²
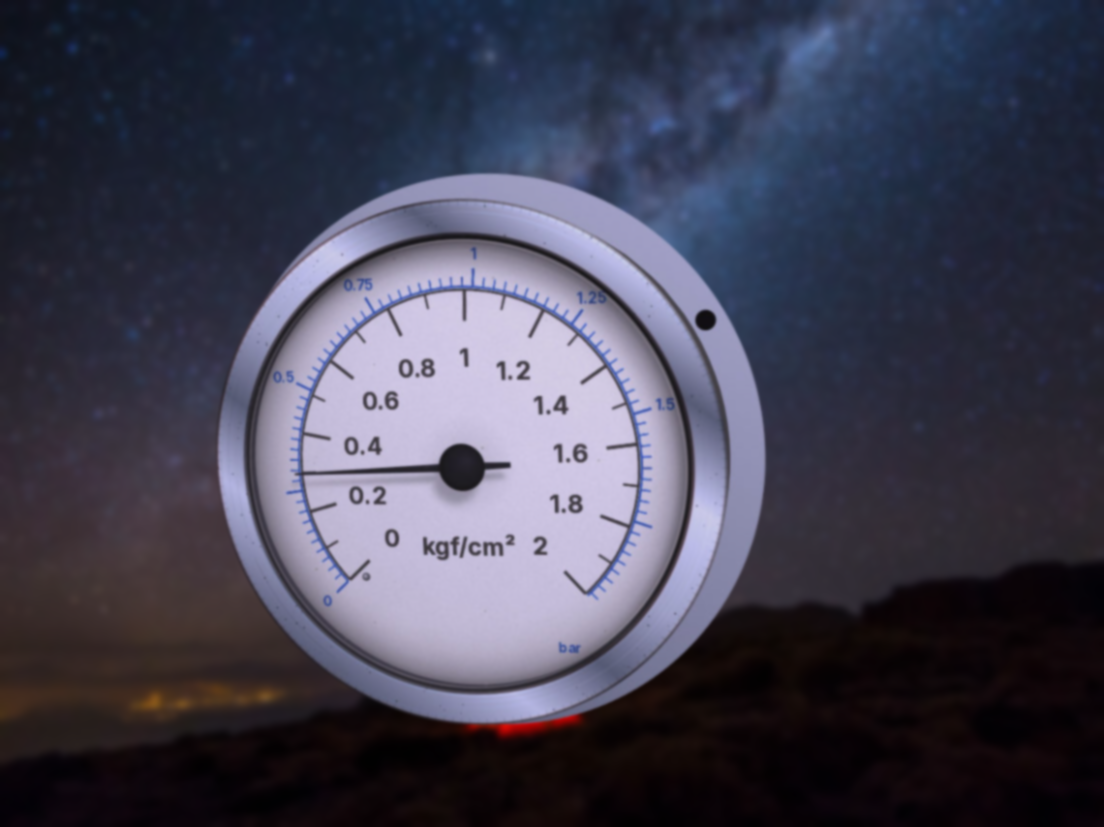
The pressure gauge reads 0.3 kg/cm²
